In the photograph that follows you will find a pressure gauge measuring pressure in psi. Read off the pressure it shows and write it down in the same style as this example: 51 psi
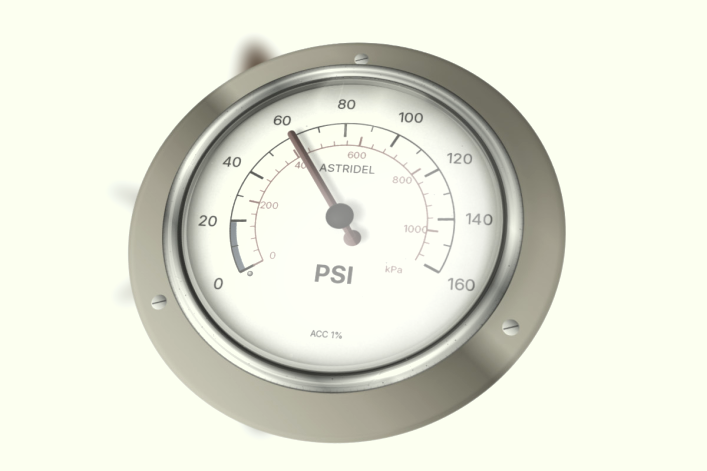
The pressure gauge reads 60 psi
